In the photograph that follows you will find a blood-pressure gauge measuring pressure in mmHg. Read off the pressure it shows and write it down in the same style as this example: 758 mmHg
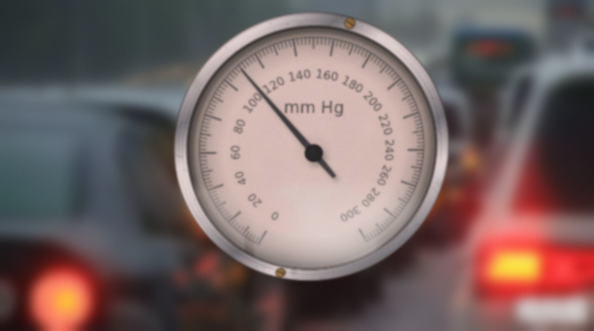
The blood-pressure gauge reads 110 mmHg
